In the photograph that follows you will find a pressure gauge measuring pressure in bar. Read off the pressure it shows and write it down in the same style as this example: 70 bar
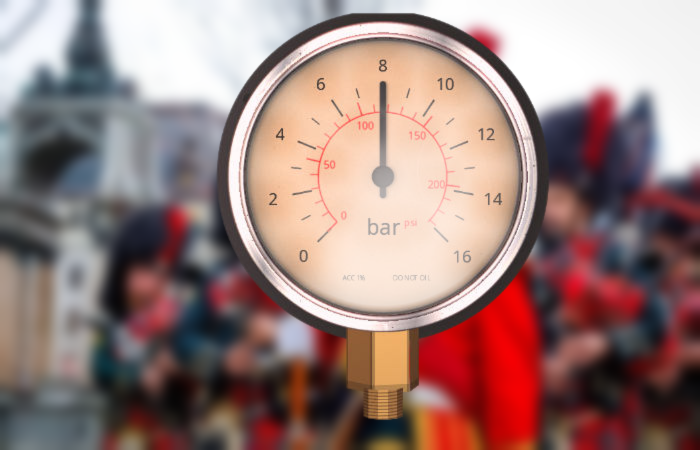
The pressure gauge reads 8 bar
